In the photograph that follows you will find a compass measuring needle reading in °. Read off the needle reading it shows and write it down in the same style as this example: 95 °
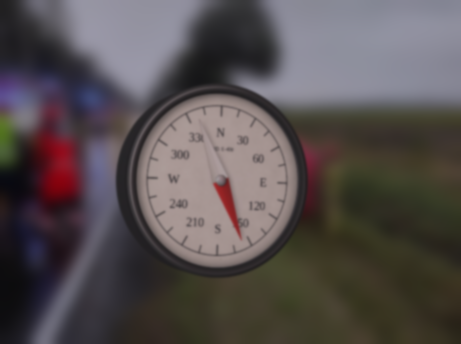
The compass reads 157.5 °
